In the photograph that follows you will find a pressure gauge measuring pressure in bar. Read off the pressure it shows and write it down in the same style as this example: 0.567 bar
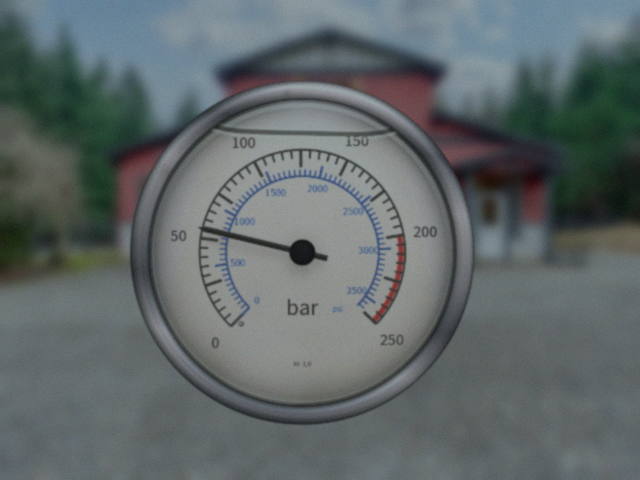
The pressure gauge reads 55 bar
